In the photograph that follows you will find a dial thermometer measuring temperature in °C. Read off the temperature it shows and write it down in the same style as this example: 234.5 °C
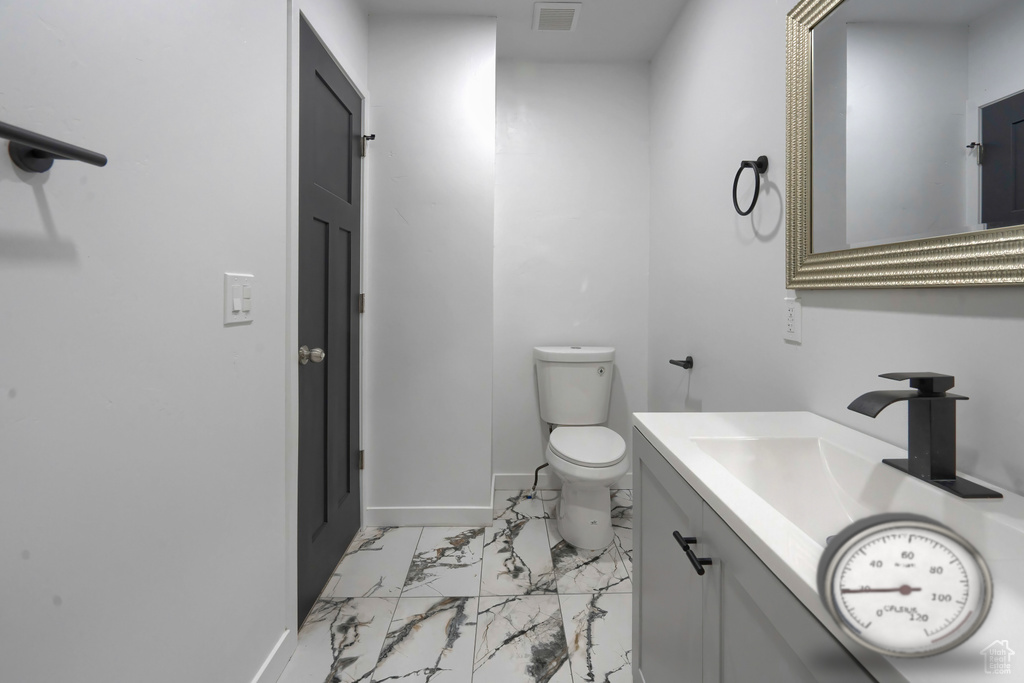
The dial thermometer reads 20 °C
